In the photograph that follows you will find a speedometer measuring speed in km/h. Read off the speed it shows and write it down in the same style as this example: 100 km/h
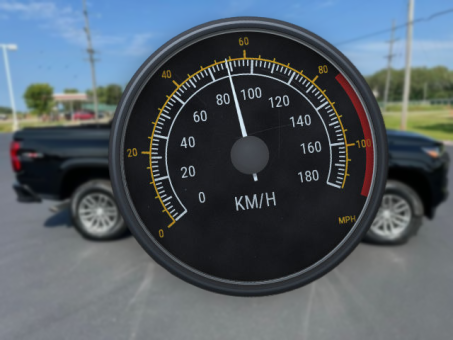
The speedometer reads 88 km/h
